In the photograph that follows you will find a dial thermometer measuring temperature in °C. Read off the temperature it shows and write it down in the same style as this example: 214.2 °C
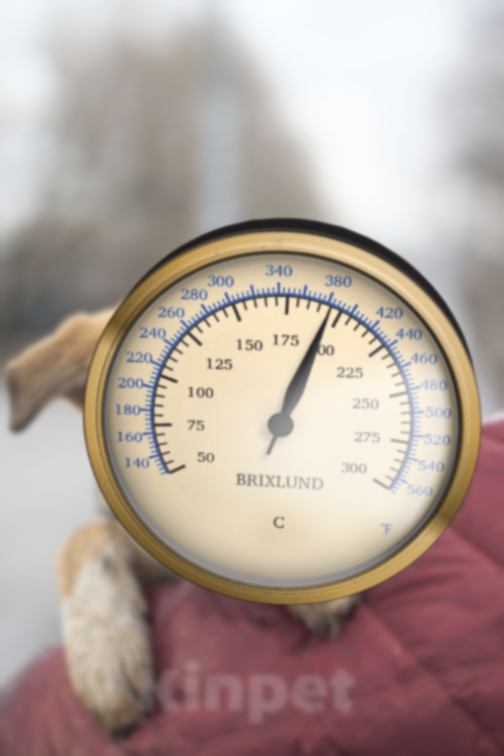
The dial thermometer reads 195 °C
